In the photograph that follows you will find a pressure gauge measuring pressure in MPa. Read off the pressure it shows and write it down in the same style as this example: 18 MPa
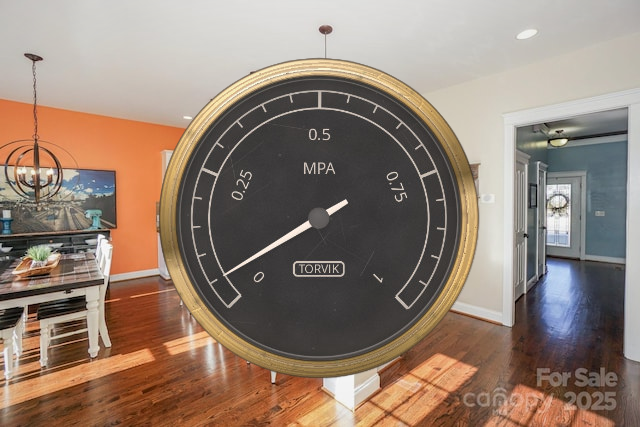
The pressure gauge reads 0.05 MPa
